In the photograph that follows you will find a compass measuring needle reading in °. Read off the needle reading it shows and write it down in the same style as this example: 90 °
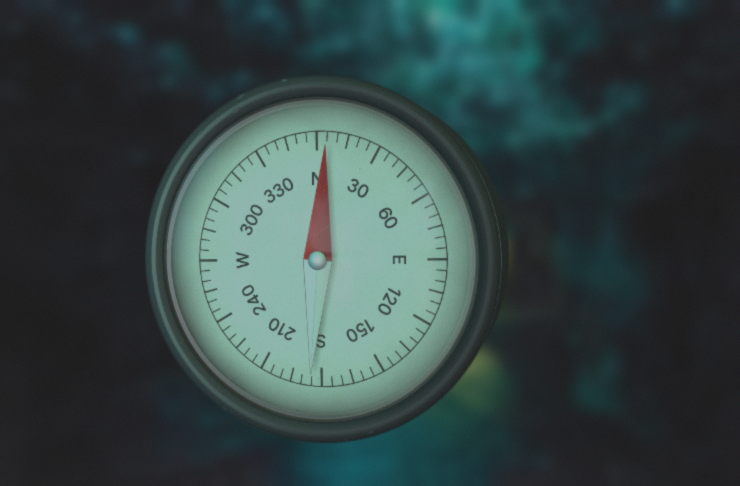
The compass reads 5 °
